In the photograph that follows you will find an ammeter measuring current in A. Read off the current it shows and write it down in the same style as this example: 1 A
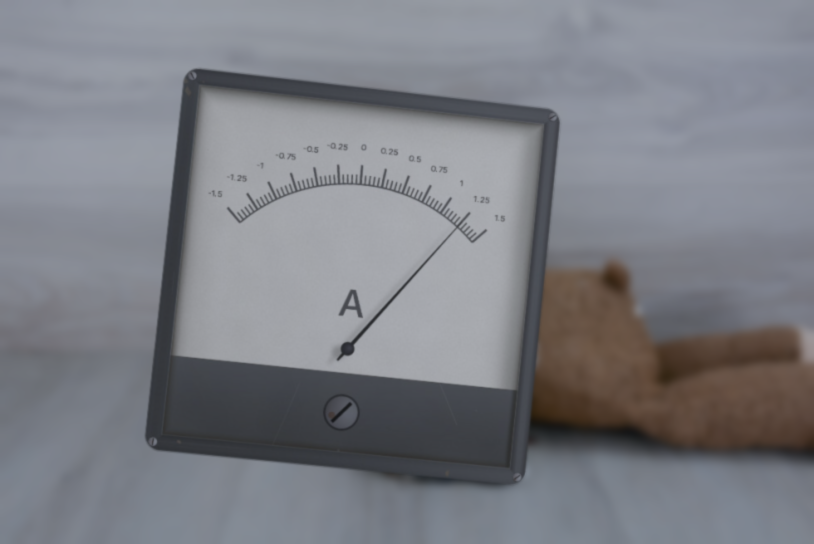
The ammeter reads 1.25 A
